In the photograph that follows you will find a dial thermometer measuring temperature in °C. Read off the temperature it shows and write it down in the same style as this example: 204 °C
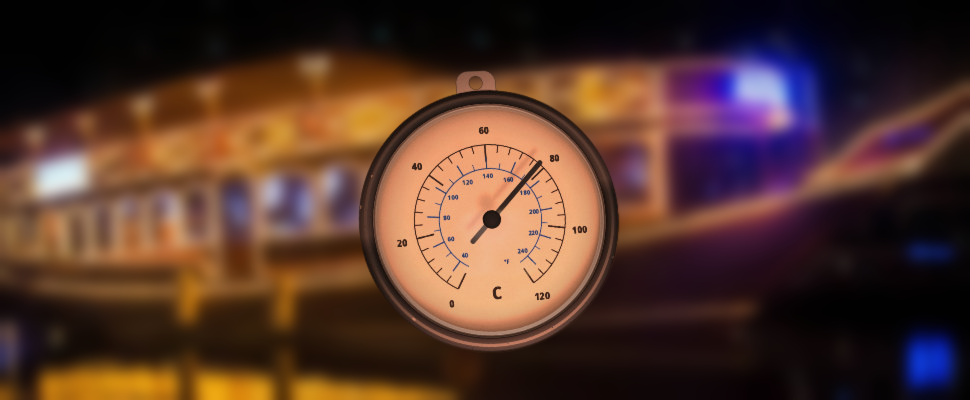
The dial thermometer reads 78 °C
